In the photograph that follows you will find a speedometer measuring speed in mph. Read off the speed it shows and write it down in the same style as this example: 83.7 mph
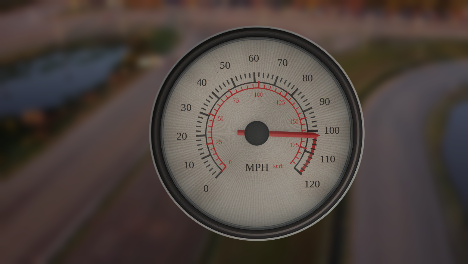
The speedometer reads 102 mph
